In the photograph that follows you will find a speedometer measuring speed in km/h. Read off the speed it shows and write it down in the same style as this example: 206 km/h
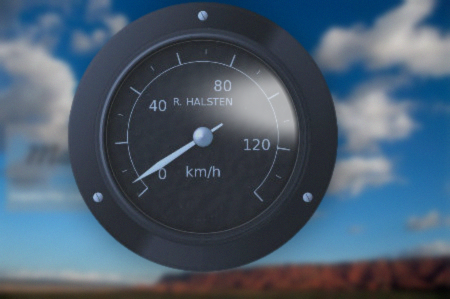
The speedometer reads 5 km/h
